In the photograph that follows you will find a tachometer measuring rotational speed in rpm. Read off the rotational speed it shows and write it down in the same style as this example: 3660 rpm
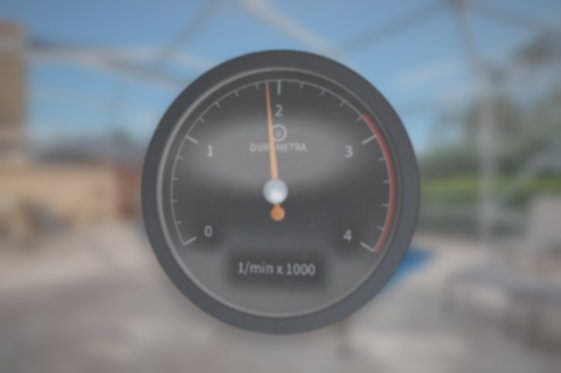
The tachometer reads 1900 rpm
